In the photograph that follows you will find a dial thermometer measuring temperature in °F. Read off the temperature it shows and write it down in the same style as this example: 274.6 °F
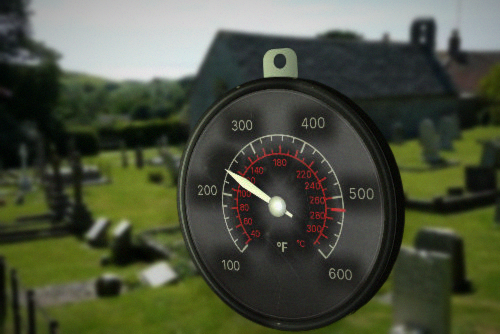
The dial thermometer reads 240 °F
